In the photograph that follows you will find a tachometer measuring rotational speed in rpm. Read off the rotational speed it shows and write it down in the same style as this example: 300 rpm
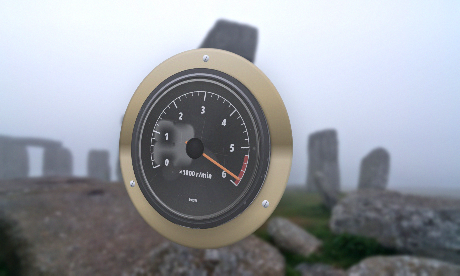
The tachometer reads 5800 rpm
